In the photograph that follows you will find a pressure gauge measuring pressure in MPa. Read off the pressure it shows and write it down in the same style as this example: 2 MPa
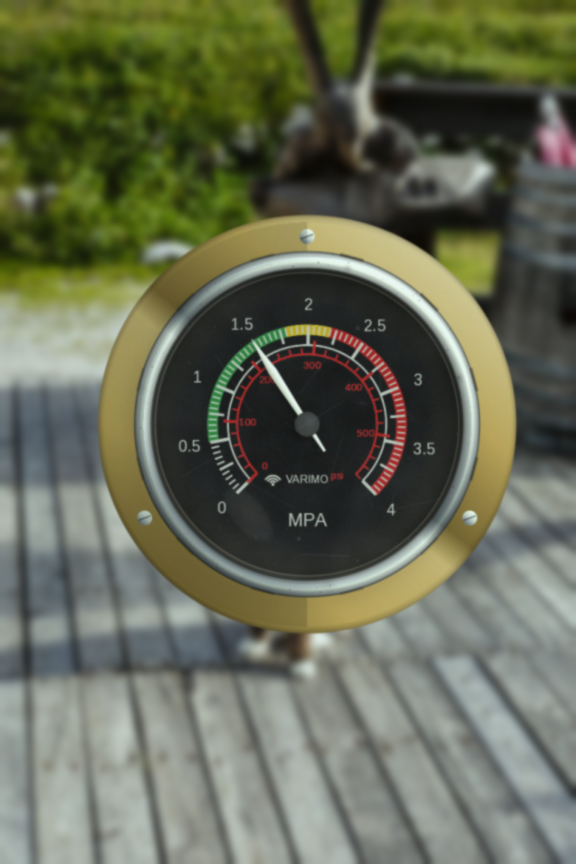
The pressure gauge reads 1.5 MPa
